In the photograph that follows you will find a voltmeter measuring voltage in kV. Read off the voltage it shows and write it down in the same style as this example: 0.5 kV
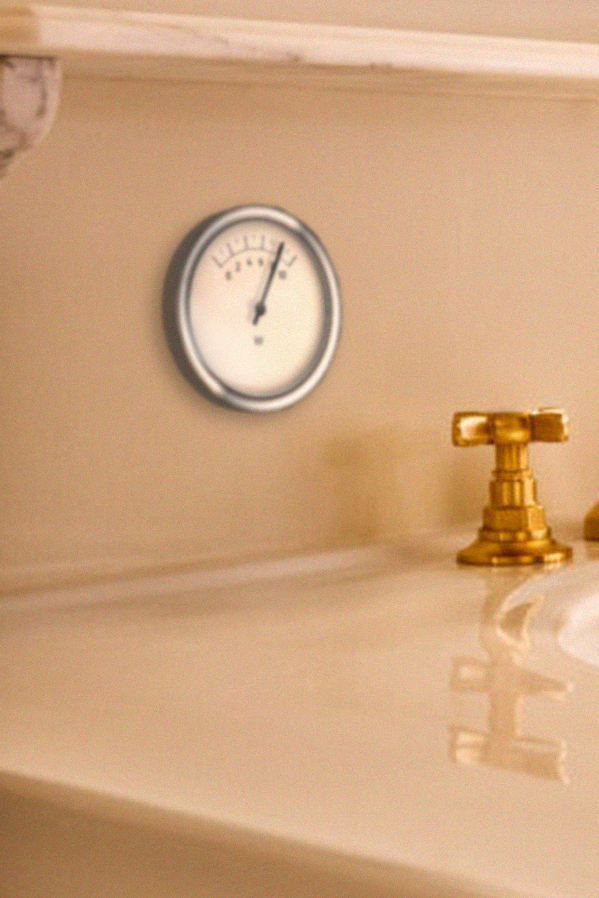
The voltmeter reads 8 kV
